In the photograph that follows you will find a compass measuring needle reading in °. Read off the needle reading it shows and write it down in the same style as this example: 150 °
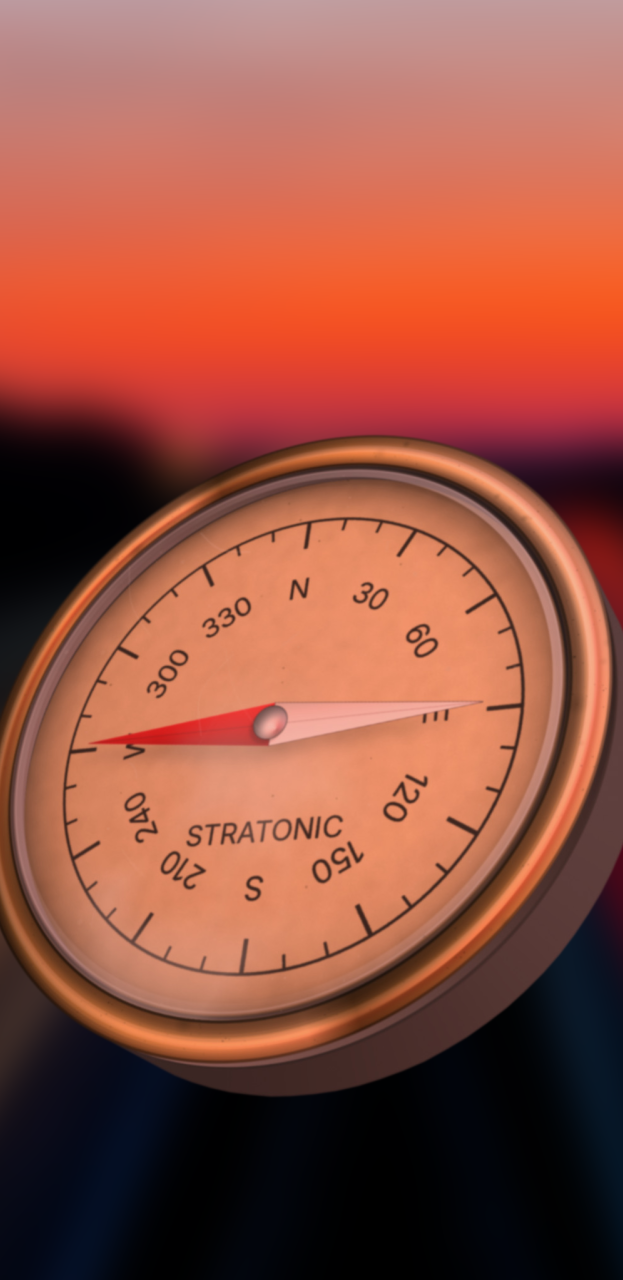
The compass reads 270 °
